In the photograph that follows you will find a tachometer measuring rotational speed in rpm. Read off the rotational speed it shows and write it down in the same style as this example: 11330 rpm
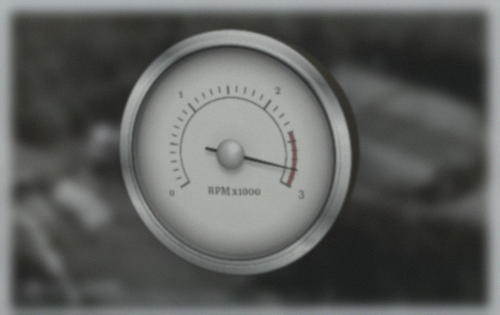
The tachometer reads 2800 rpm
